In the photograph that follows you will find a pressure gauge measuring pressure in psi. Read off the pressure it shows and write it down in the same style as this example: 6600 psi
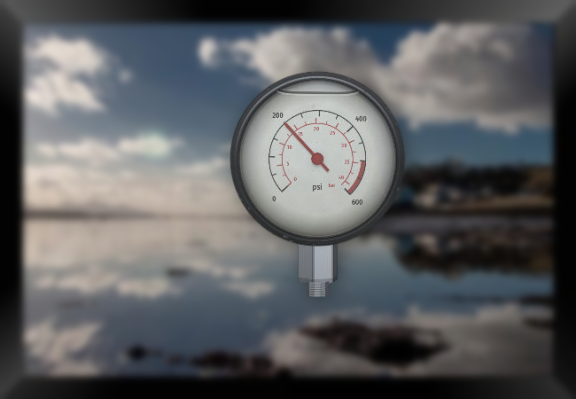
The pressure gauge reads 200 psi
